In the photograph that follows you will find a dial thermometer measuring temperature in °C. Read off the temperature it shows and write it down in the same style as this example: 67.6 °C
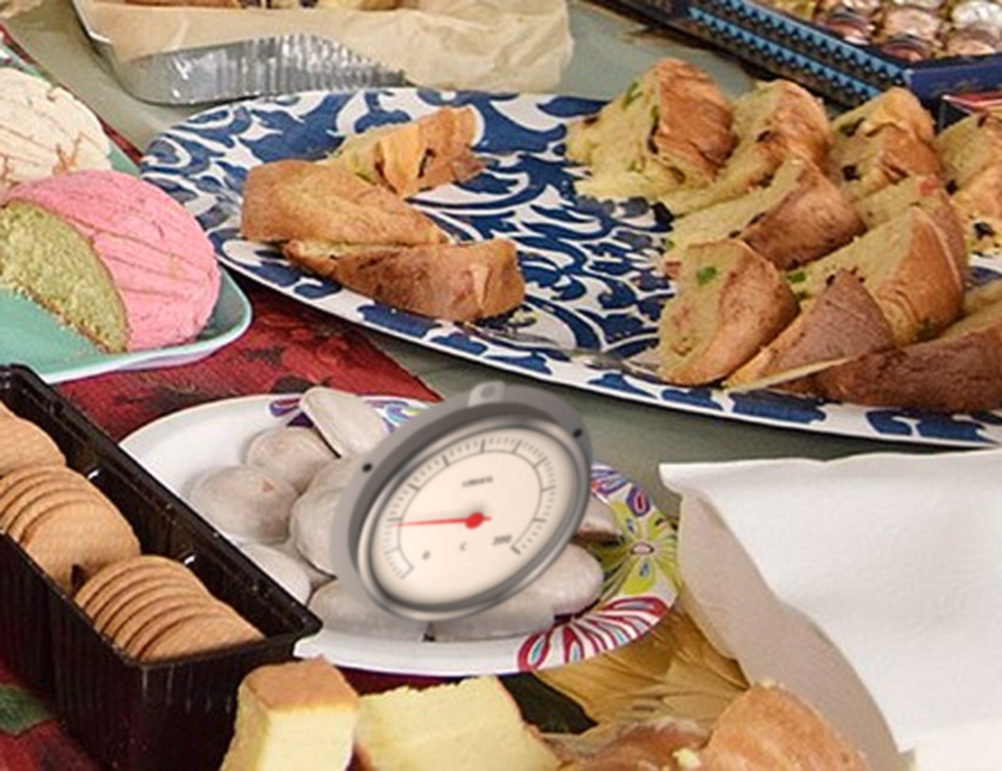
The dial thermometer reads 40 °C
